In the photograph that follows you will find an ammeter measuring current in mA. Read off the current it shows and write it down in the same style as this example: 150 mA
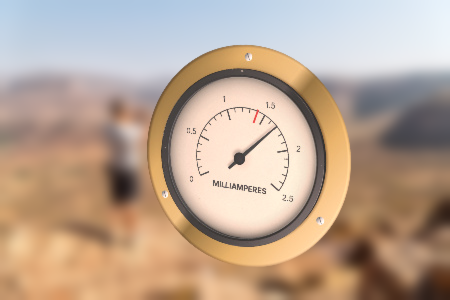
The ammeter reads 1.7 mA
